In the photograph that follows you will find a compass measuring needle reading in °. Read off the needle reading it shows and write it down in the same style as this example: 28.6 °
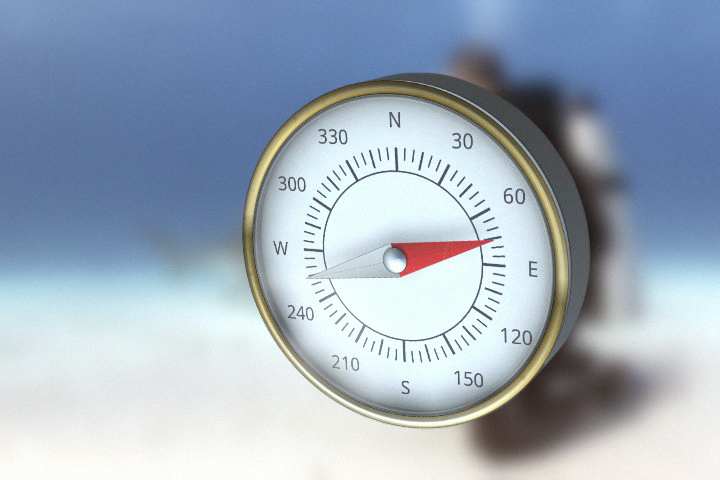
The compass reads 75 °
